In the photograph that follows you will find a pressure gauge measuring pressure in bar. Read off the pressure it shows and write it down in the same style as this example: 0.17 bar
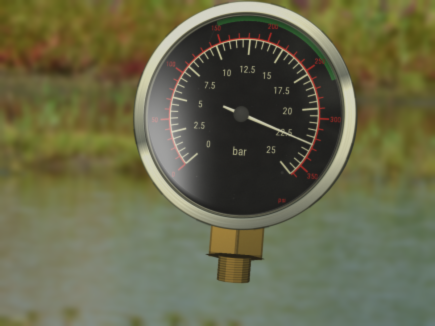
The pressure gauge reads 22.5 bar
